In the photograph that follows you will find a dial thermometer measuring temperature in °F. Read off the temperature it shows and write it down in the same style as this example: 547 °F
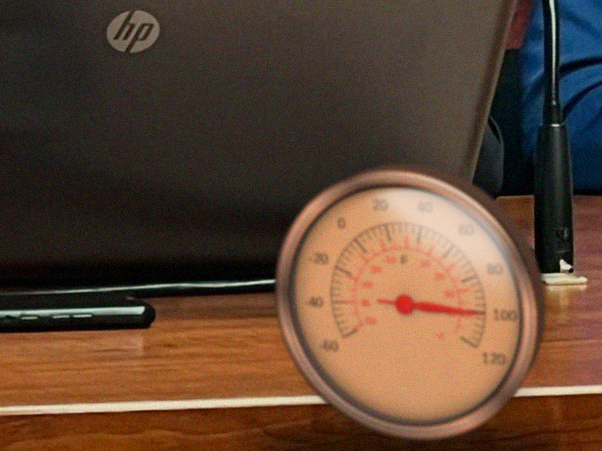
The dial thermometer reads 100 °F
